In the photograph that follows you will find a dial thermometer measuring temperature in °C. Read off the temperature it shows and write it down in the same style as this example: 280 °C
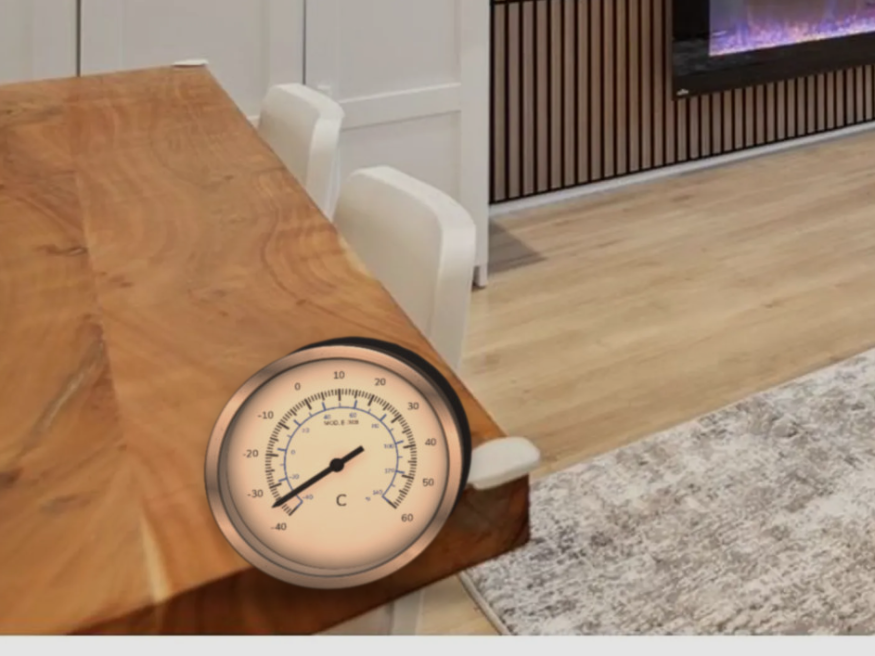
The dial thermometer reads -35 °C
